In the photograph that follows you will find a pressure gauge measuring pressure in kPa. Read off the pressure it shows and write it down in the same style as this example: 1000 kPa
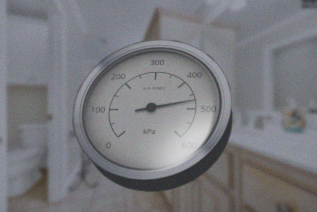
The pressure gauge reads 475 kPa
